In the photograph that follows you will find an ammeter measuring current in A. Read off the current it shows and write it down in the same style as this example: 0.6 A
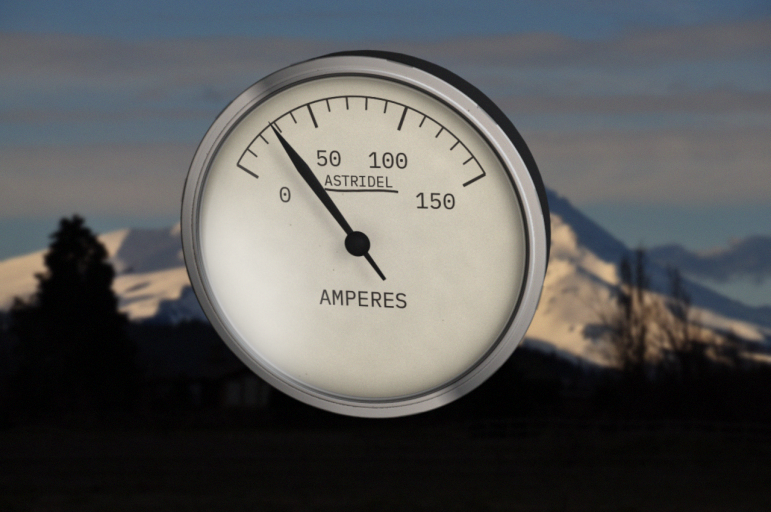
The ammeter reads 30 A
